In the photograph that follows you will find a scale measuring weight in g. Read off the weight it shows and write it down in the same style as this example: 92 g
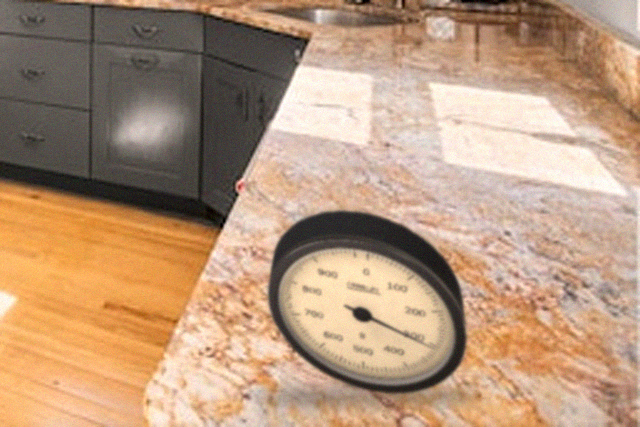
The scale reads 300 g
